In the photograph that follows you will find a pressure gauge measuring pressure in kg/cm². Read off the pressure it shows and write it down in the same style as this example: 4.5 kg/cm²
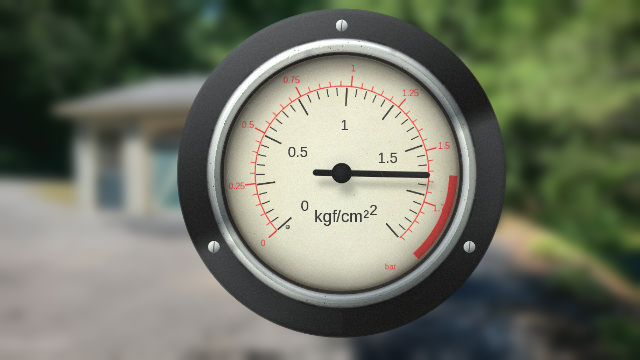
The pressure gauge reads 1.65 kg/cm²
